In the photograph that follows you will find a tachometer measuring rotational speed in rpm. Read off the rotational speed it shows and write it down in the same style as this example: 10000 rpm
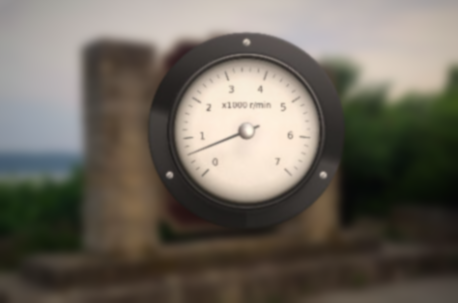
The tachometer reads 600 rpm
